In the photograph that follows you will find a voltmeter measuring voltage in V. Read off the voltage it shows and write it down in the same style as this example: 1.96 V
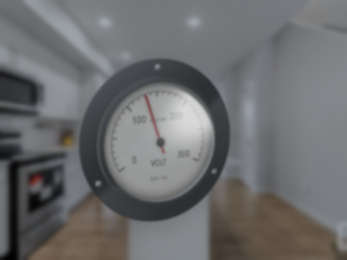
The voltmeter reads 130 V
